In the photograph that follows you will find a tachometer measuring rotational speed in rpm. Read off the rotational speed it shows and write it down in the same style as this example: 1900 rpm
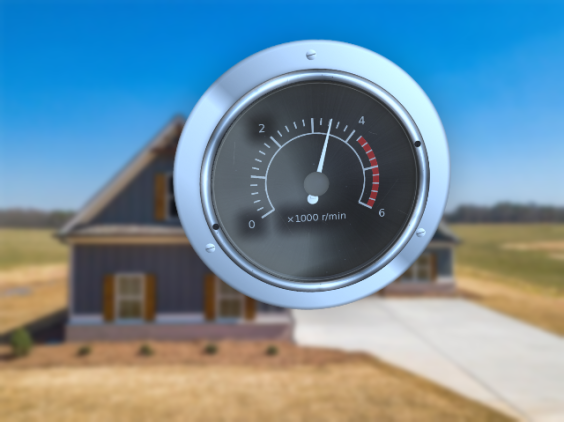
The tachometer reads 3400 rpm
